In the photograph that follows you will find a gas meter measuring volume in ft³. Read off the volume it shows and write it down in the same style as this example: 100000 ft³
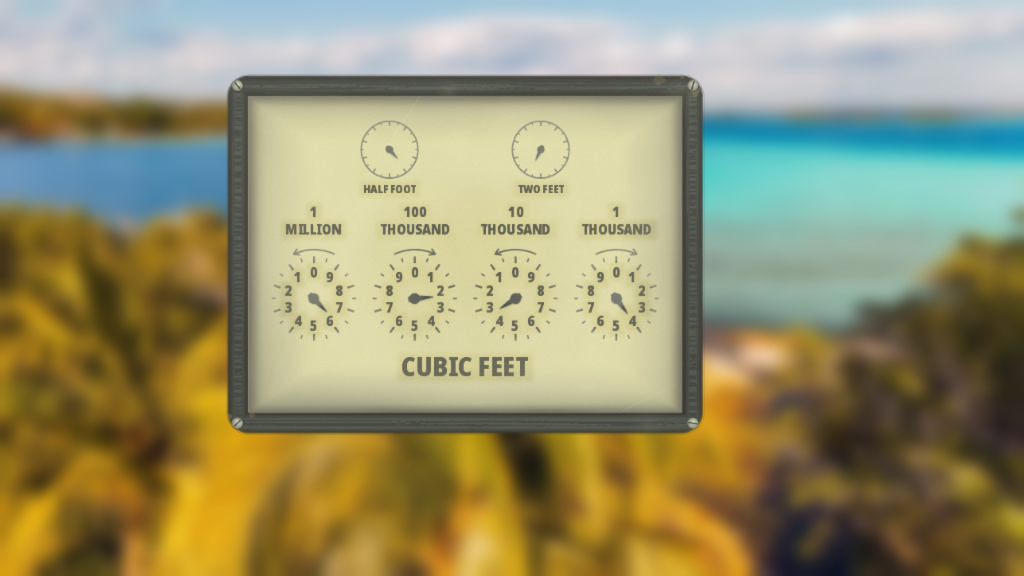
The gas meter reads 623400 ft³
